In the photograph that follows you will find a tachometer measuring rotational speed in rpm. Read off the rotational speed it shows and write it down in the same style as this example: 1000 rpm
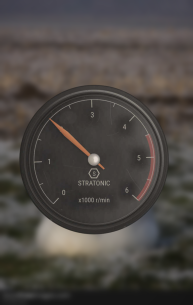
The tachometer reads 2000 rpm
